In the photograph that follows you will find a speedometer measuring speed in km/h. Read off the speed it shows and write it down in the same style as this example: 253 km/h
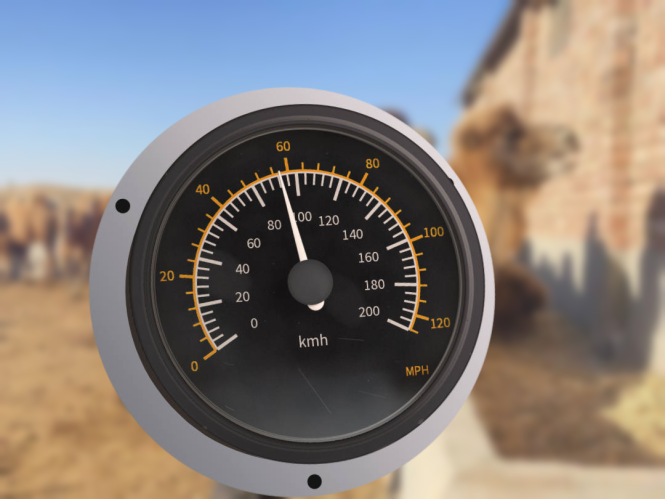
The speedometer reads 92 km/h
